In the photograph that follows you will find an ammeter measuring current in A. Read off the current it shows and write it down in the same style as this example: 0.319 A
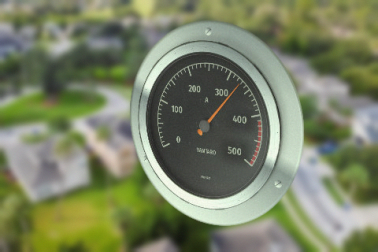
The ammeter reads 330 A
